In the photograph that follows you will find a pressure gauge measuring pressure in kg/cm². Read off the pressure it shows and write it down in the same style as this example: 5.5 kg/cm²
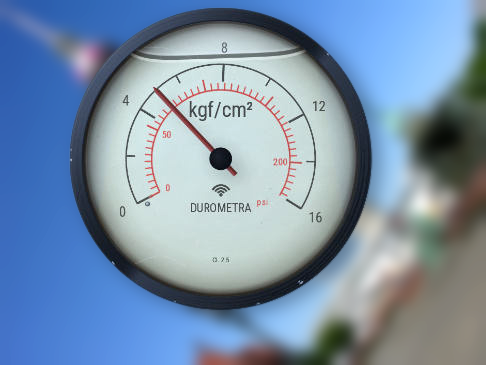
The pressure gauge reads 5 kg/cm²
